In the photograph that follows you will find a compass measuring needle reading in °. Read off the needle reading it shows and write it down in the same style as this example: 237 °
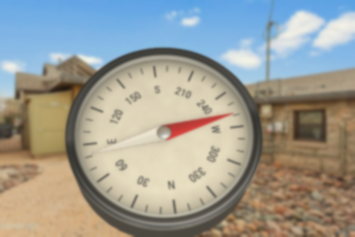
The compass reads 260 °
